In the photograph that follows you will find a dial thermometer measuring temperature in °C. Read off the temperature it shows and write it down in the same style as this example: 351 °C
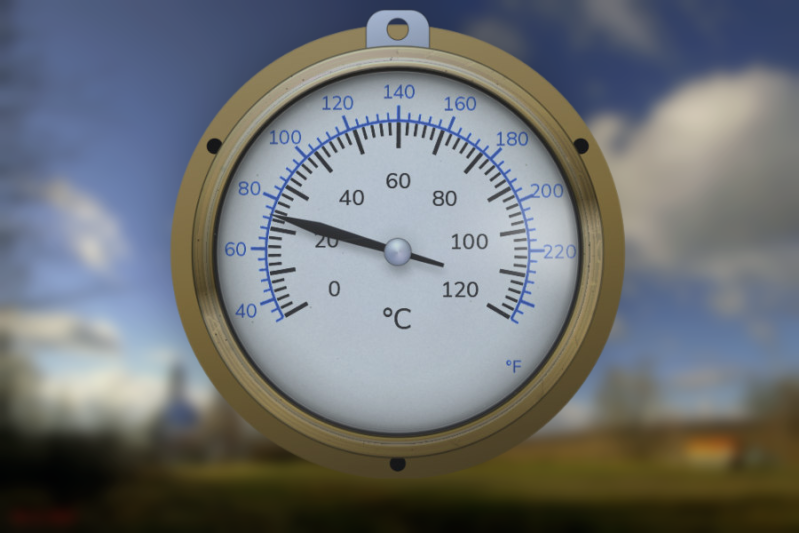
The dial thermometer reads 23 °C
